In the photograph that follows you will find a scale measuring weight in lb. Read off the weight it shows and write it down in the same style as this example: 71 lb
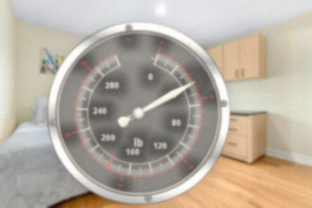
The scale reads 40 lb
